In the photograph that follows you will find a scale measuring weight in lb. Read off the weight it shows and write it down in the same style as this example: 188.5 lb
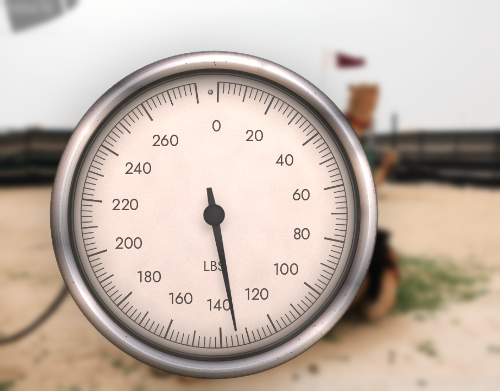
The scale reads 134 lb
